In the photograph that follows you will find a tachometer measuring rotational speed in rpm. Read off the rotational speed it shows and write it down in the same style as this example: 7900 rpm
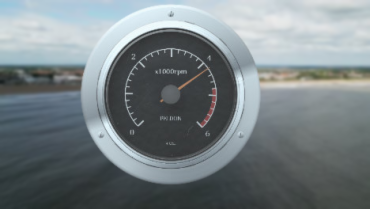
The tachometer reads 4200 rpm
